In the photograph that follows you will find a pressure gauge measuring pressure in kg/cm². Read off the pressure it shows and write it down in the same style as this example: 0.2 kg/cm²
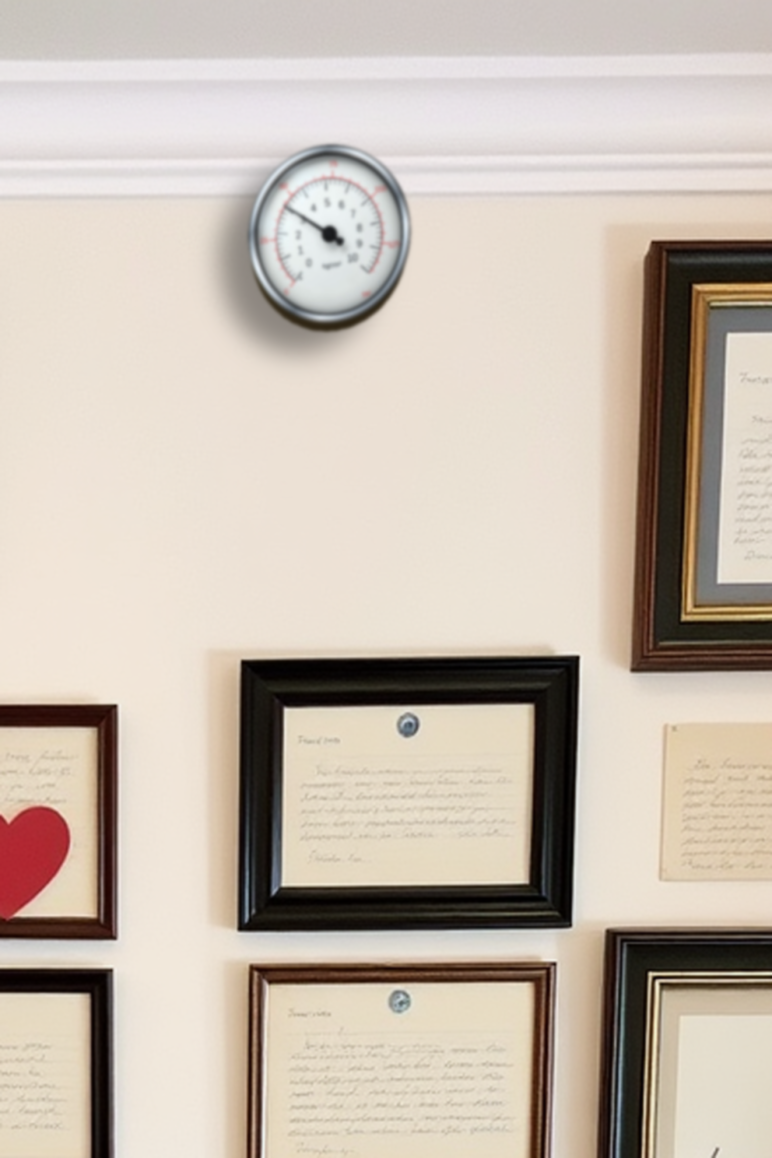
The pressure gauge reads 3 kg/cm²
